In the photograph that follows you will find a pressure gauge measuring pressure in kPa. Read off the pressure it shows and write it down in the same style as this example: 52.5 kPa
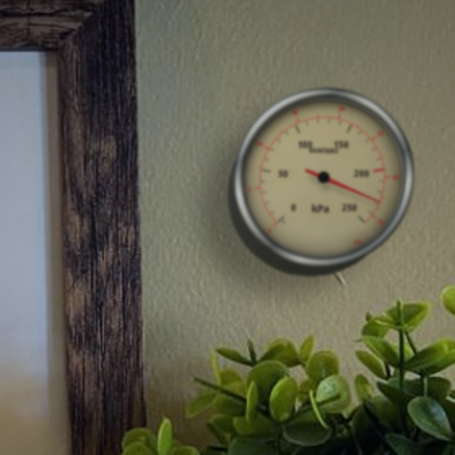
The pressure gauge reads 230 kPa
